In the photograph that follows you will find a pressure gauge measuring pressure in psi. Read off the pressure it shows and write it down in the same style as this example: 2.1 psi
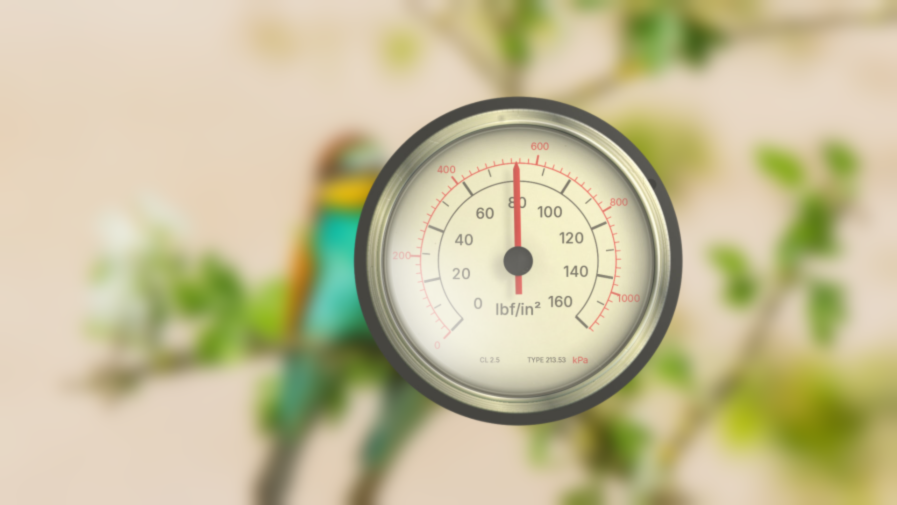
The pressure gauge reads 80 psi
